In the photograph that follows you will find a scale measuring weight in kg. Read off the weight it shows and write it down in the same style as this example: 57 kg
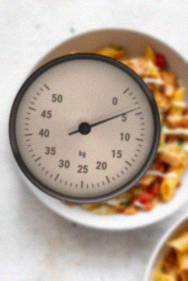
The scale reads 4 kg
